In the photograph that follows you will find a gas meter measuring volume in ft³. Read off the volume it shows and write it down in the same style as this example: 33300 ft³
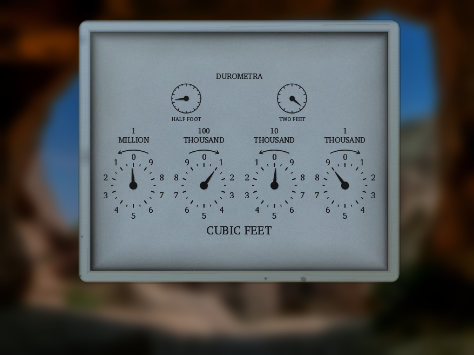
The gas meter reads 9900 ft³
